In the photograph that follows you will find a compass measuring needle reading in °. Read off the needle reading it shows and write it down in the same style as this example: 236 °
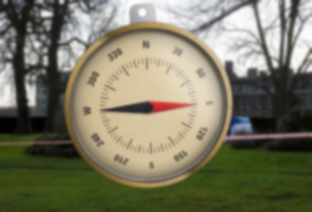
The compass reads 90 °
